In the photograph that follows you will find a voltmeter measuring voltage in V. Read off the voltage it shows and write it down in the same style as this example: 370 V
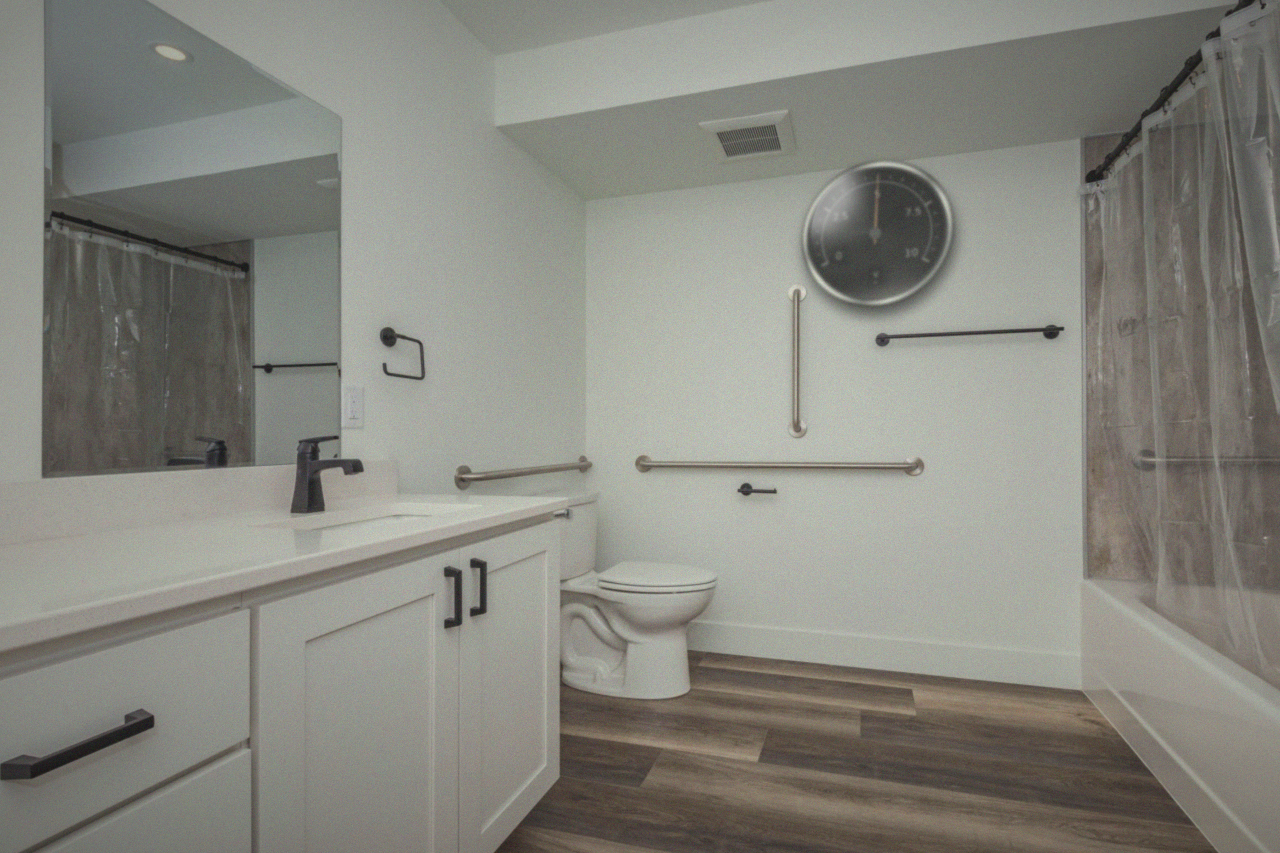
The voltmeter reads 5 V
